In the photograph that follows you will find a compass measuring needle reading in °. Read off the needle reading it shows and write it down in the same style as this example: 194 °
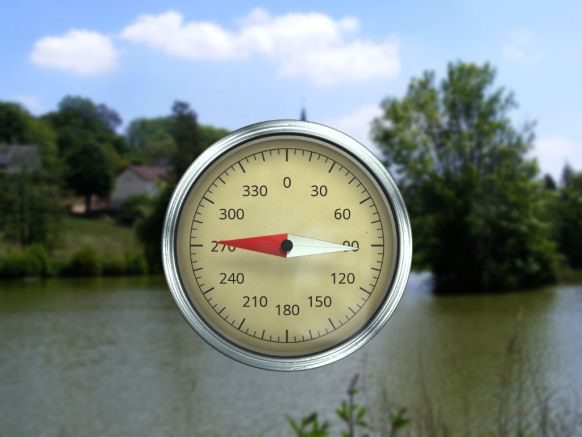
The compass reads 272.5 °
